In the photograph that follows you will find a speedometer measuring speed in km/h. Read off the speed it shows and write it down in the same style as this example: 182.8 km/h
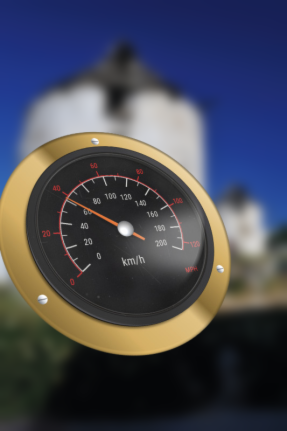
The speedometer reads 60 km/h
